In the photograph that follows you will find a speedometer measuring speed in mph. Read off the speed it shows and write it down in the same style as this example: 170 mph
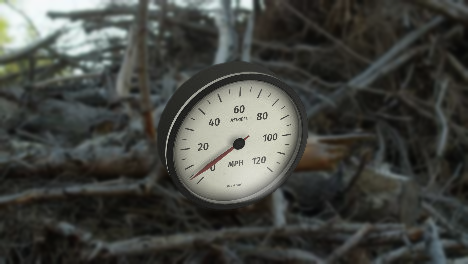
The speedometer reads 5 mph
